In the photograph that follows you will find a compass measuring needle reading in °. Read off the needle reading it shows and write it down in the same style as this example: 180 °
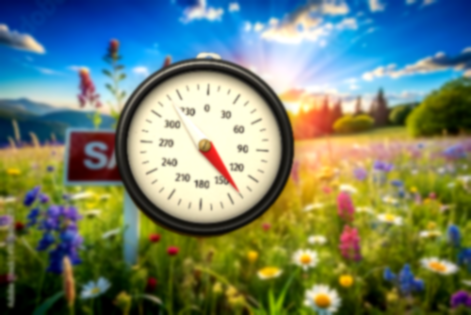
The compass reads 140 °
